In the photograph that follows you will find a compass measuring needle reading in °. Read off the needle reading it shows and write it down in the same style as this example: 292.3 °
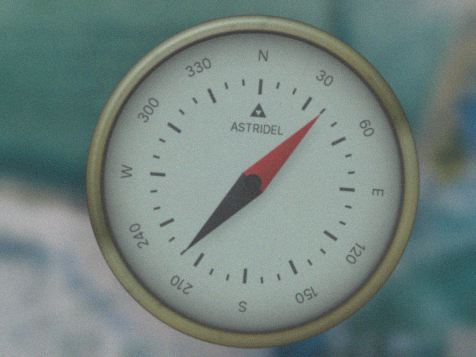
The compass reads 40 °
